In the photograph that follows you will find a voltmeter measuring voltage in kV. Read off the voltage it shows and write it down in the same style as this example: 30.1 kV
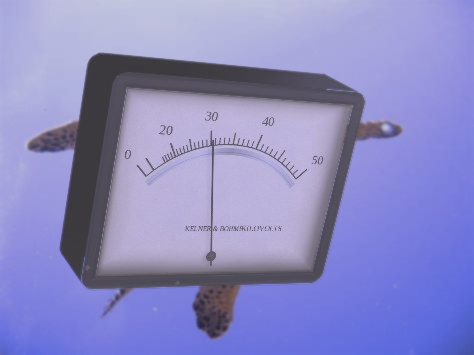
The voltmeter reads 30 kV
